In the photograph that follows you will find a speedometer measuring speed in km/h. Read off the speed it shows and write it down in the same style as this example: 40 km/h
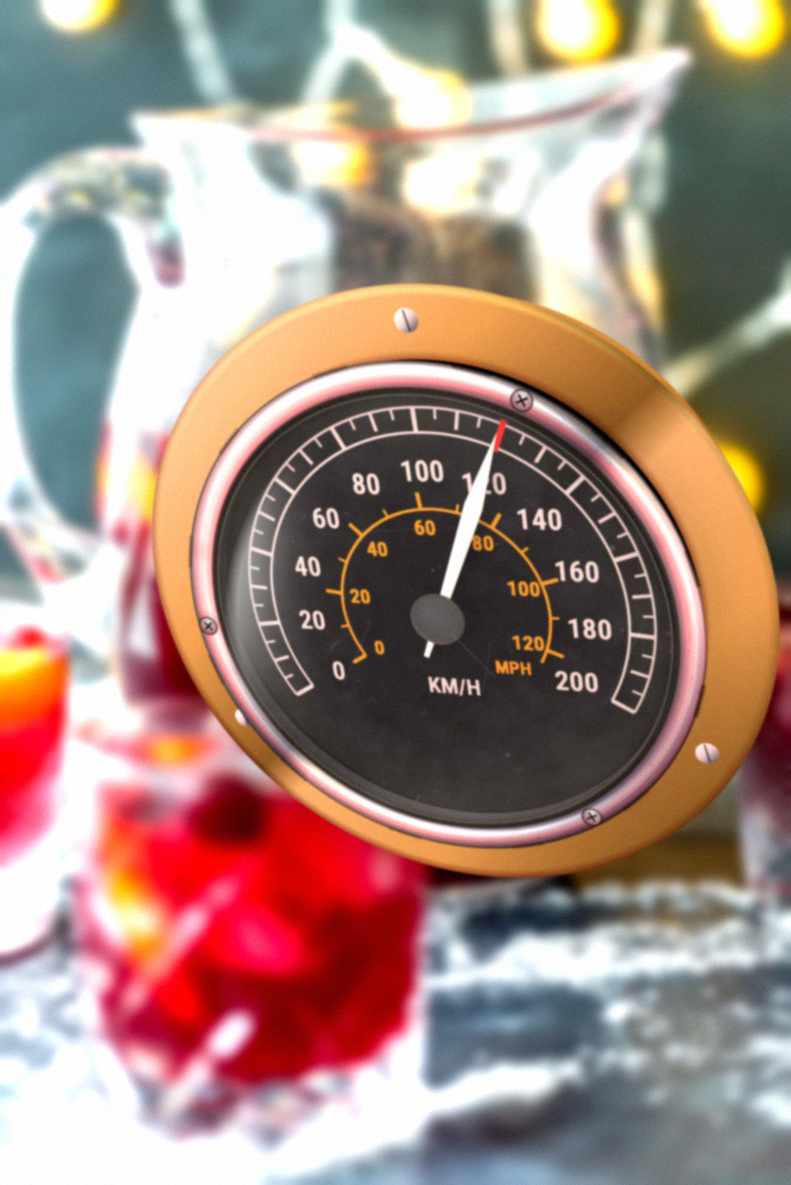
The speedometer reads 120 km/h
